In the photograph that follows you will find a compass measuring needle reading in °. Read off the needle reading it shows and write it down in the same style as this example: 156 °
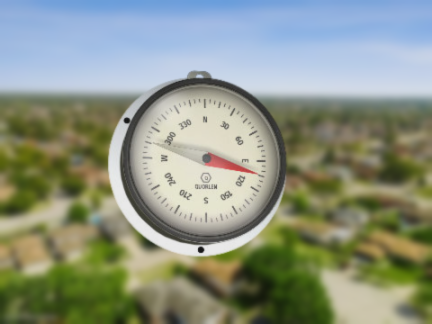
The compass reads 105 °
